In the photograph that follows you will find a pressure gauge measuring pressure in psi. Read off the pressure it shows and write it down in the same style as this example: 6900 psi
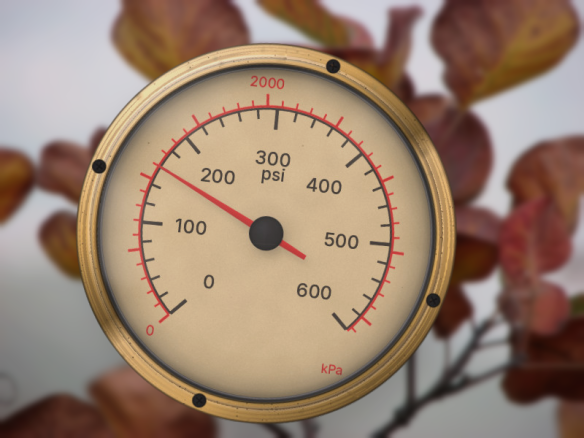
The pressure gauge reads 160 psi
